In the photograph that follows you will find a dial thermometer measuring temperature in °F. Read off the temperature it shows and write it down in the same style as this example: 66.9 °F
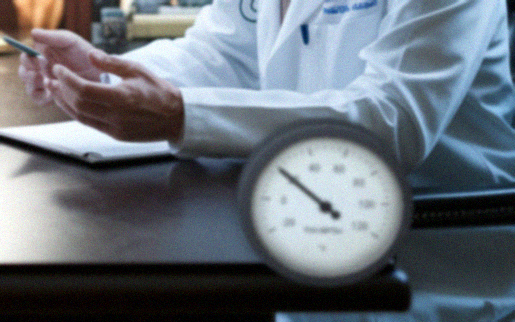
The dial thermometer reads 20 °F
